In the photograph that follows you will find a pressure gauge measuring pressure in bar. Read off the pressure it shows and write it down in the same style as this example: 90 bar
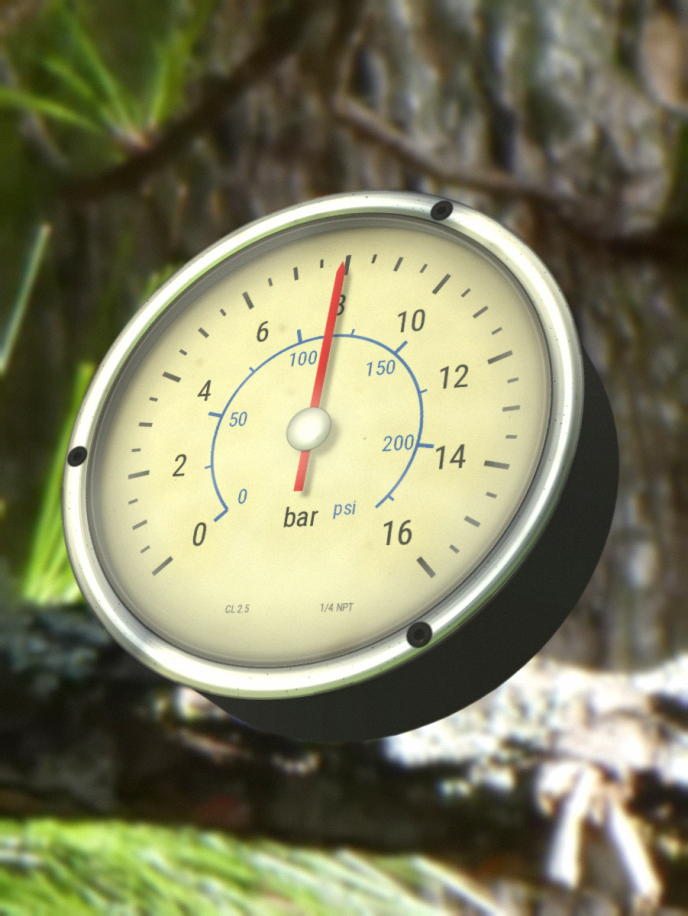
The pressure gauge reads 8 bar
